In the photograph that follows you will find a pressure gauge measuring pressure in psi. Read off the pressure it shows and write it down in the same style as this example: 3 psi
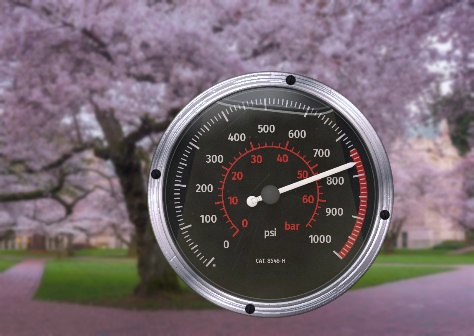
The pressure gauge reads 770 psi
